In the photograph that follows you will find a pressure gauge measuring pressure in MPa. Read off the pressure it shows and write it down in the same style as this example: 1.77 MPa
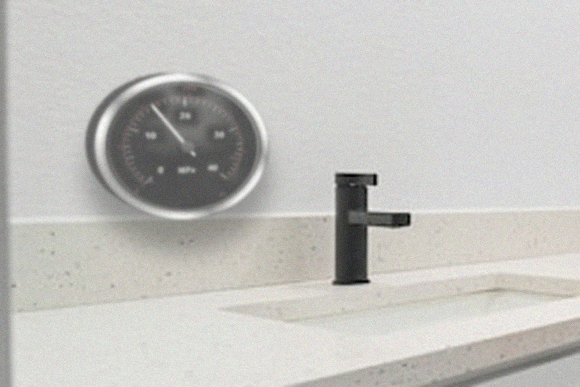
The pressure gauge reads 15 MPa
